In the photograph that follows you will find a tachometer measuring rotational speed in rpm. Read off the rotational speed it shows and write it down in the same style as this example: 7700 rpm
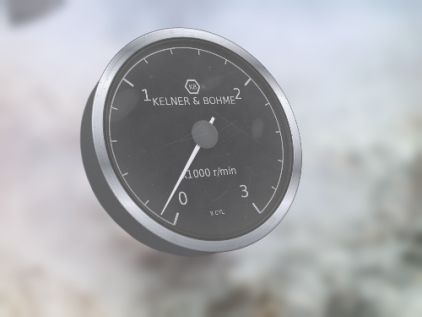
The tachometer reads 100 rpm
